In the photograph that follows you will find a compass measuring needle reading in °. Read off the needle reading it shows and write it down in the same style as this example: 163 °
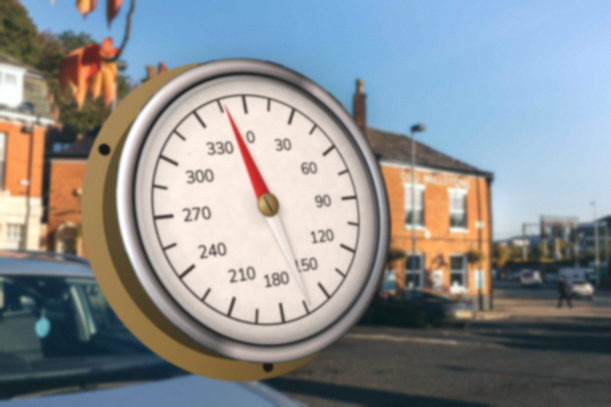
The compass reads 345 °
